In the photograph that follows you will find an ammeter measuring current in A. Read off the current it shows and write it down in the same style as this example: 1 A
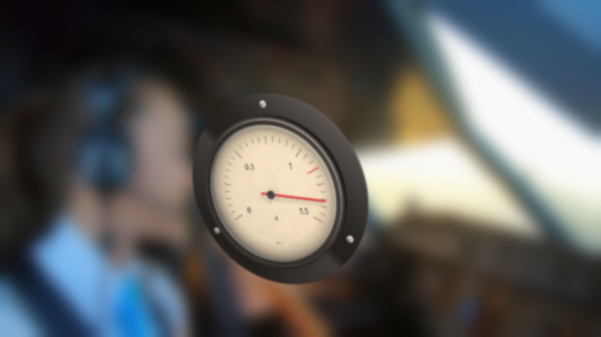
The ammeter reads 1.35 A
